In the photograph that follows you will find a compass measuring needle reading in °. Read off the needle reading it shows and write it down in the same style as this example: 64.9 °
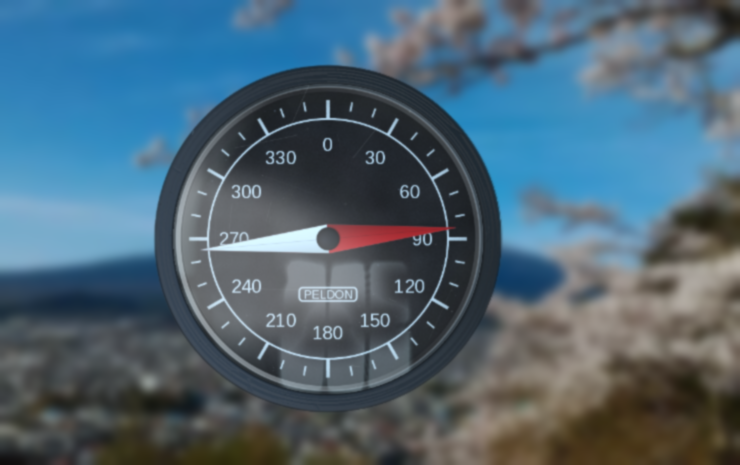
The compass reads 85 °
